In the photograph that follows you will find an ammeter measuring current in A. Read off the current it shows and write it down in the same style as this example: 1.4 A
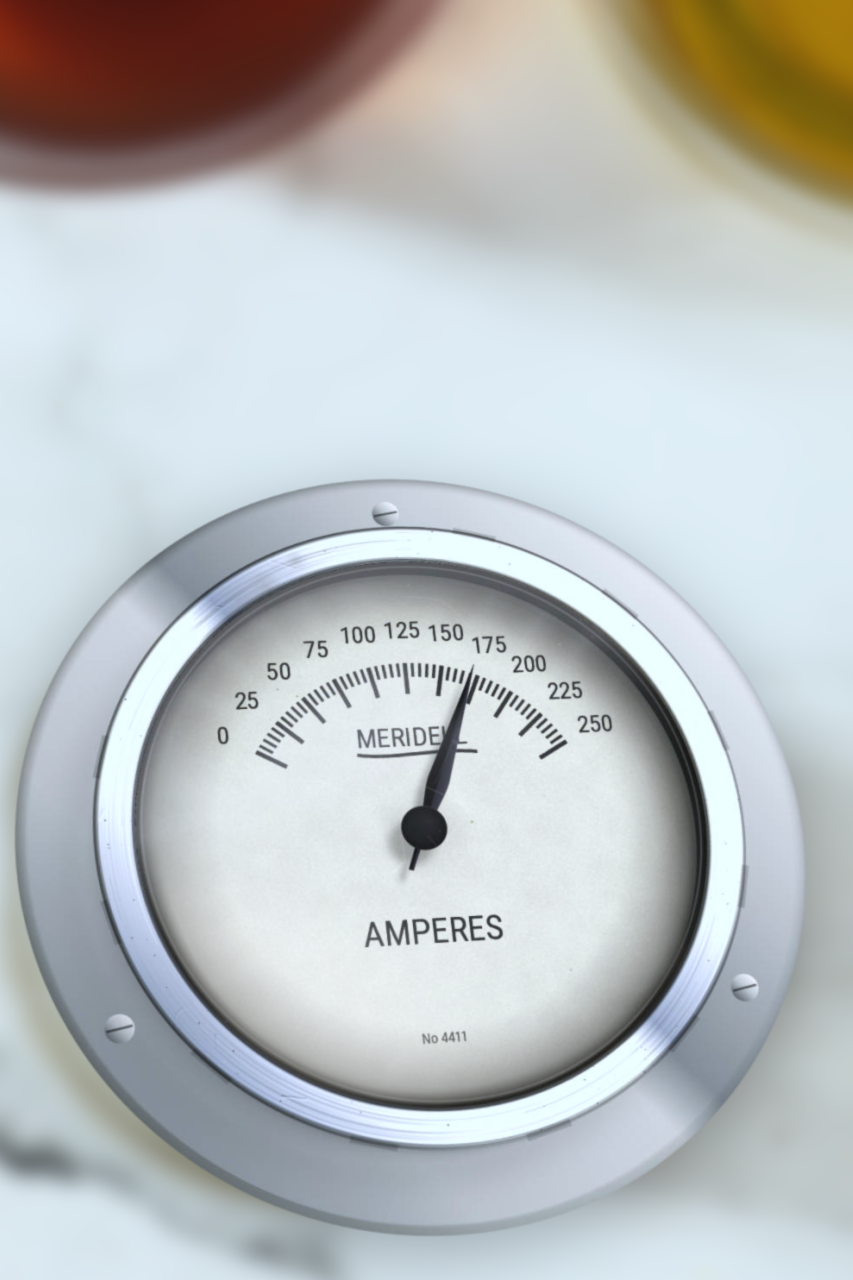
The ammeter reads 170 A
